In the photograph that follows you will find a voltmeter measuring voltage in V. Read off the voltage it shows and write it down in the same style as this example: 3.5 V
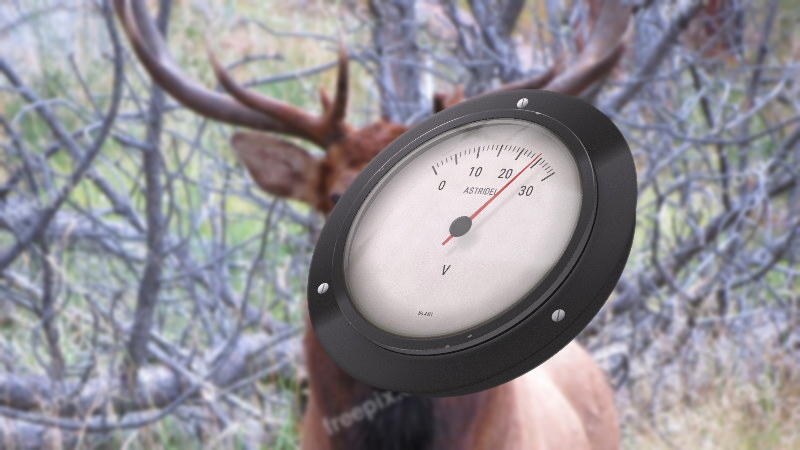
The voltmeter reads 25 V
